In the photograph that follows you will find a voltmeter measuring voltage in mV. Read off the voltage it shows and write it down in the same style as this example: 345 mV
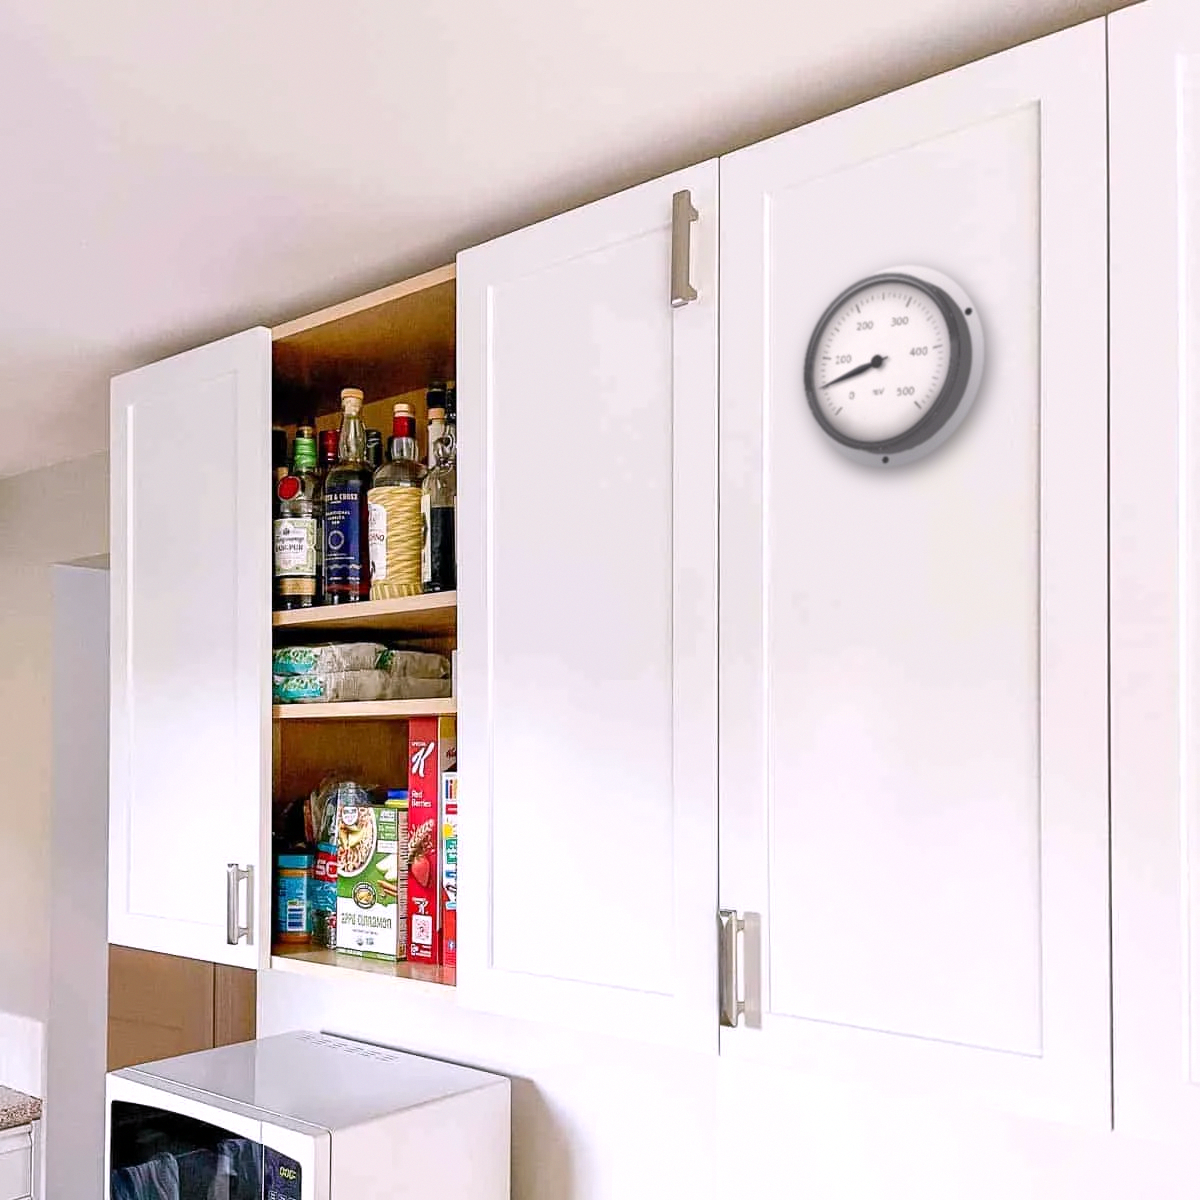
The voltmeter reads 50 mV
